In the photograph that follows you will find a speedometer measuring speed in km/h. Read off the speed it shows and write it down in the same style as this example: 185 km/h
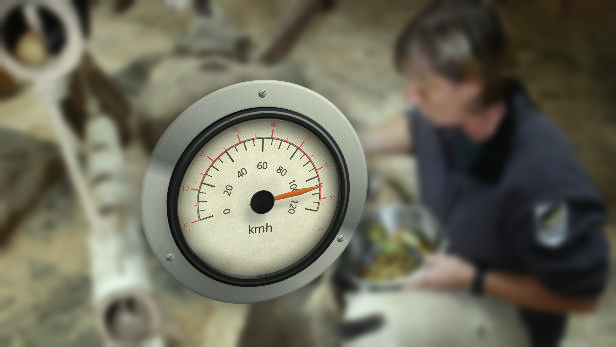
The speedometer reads 105 km/h
